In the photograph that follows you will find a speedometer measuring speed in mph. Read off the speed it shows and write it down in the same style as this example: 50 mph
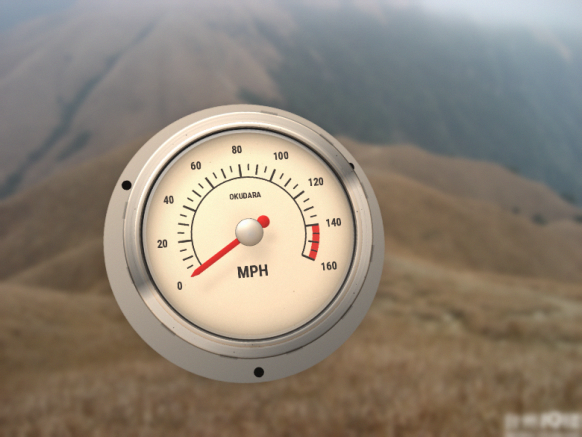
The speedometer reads 0 mph
